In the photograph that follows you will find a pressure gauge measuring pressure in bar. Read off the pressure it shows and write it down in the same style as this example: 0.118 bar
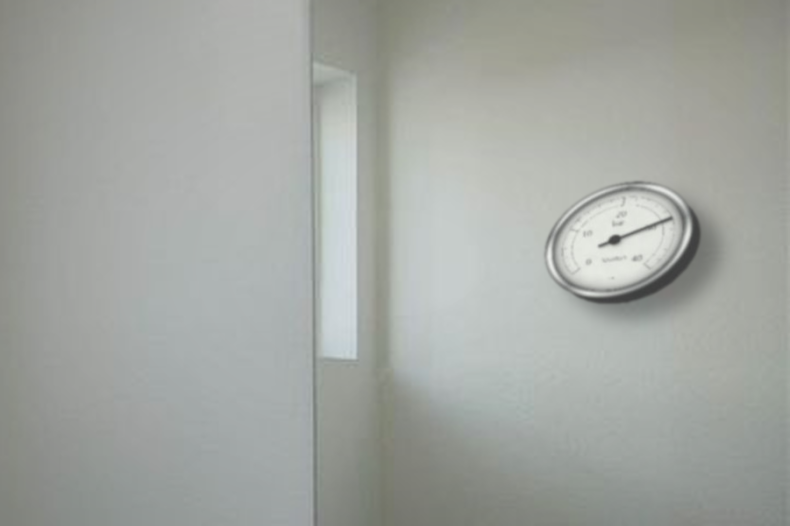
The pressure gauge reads 30 bar
